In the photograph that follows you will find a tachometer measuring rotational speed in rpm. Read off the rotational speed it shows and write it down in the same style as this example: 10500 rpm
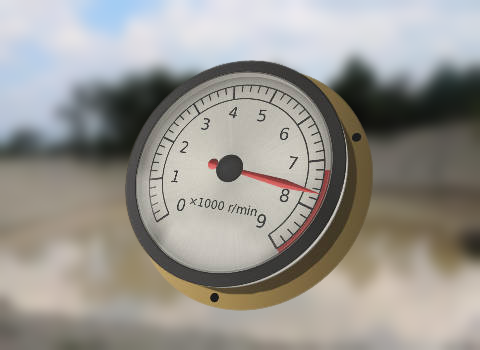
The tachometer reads 7700 rpm
